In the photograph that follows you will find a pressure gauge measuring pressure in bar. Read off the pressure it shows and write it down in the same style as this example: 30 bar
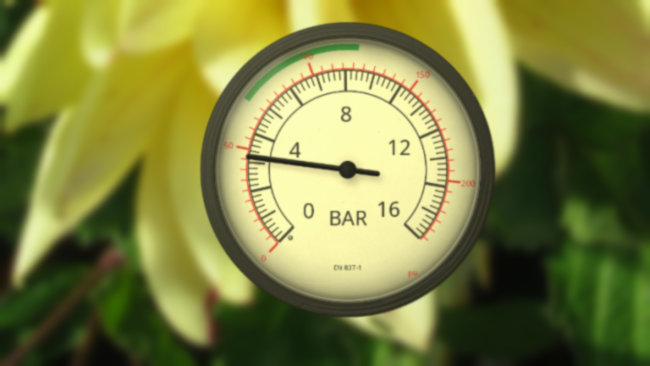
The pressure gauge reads 3.2 bar
